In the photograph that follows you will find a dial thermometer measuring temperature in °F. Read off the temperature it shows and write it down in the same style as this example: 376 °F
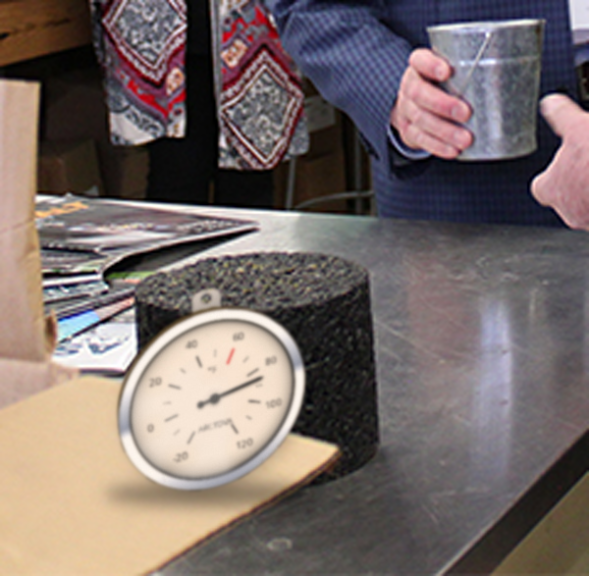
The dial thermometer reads 85 °F
